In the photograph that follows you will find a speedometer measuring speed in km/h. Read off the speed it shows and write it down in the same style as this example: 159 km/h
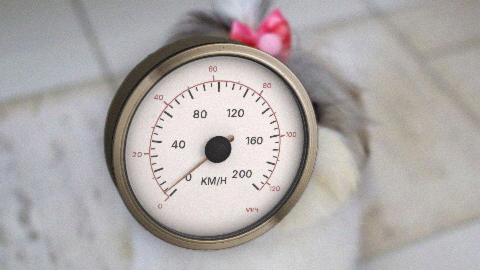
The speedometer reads 5 km/h
